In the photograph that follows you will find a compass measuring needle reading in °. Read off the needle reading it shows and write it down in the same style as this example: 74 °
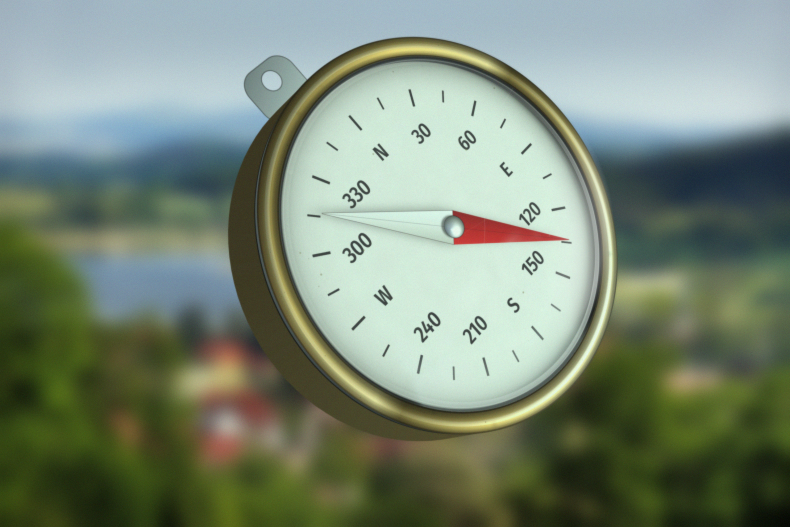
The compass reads 135 °
